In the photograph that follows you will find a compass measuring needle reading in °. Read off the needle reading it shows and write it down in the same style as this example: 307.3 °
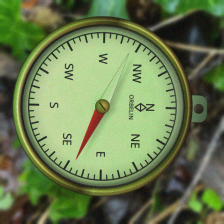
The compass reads 115 °
